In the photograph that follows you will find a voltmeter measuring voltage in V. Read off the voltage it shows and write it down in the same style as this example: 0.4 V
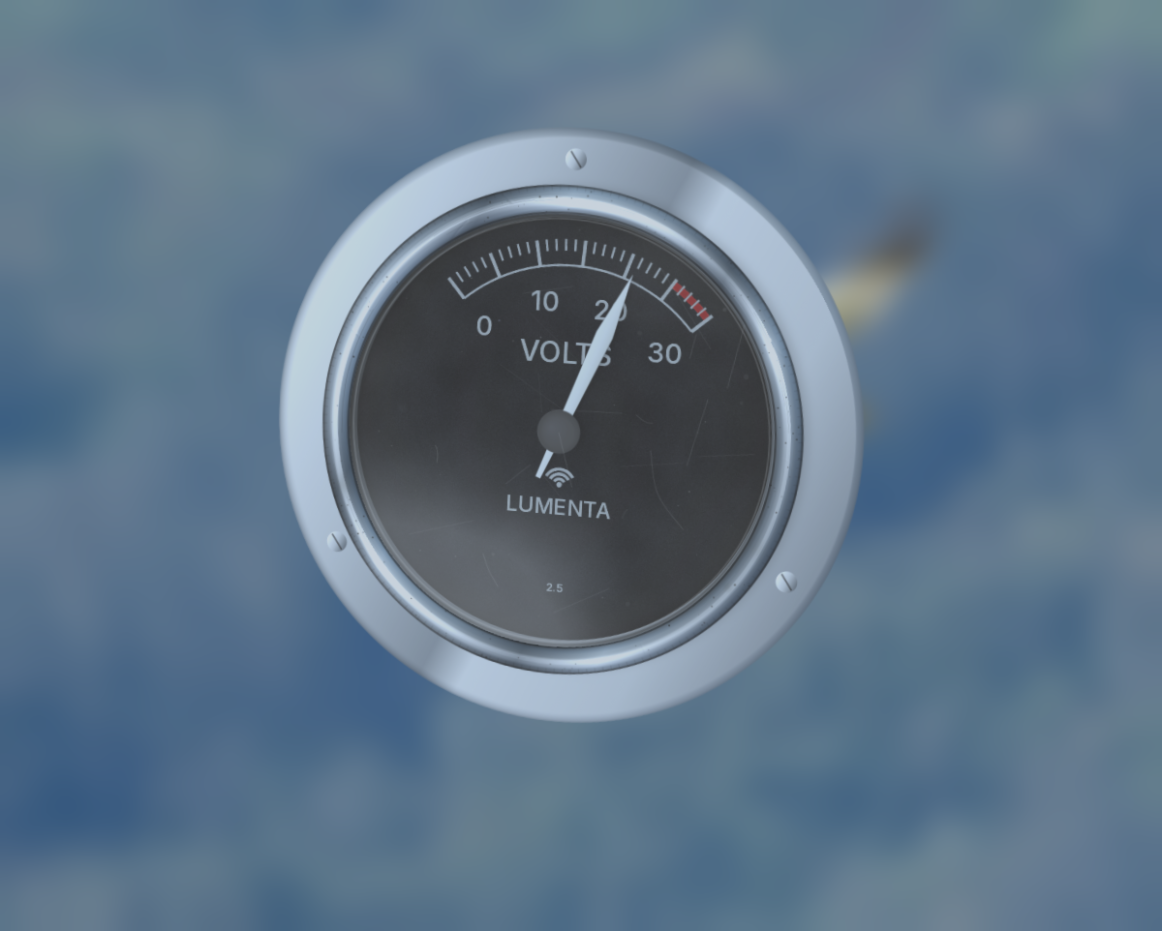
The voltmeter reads 21 V
